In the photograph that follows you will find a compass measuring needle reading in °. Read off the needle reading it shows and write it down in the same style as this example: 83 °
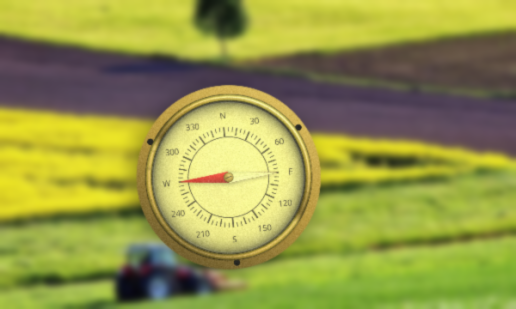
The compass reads 270 °
